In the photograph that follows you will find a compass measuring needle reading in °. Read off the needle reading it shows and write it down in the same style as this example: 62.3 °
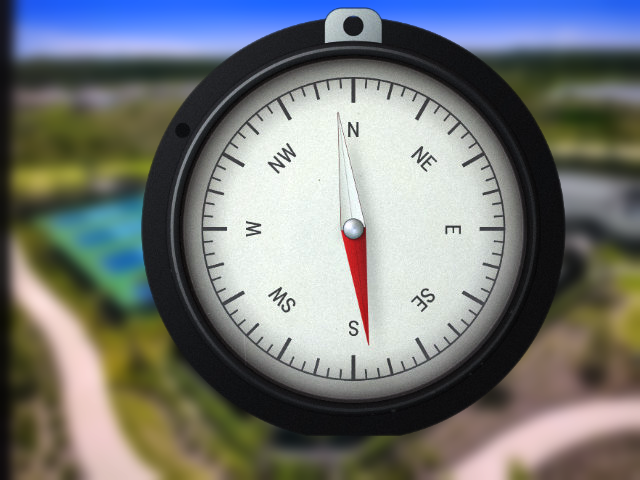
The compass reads 172.5 °
